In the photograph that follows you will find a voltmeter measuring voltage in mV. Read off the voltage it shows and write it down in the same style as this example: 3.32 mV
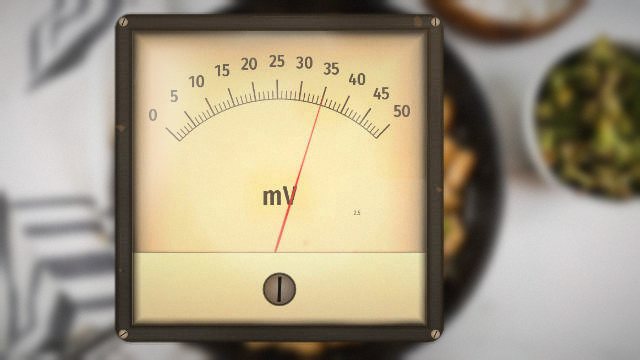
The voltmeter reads 35 mV
